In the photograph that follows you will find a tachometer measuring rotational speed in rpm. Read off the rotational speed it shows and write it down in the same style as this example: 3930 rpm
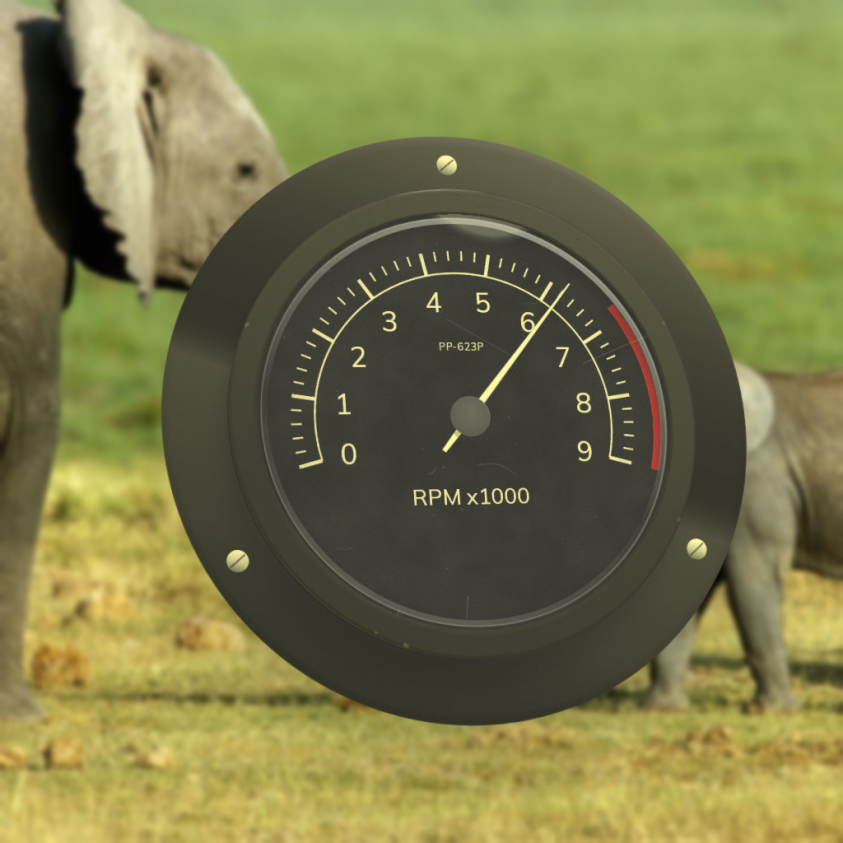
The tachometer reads 6200 rpm
